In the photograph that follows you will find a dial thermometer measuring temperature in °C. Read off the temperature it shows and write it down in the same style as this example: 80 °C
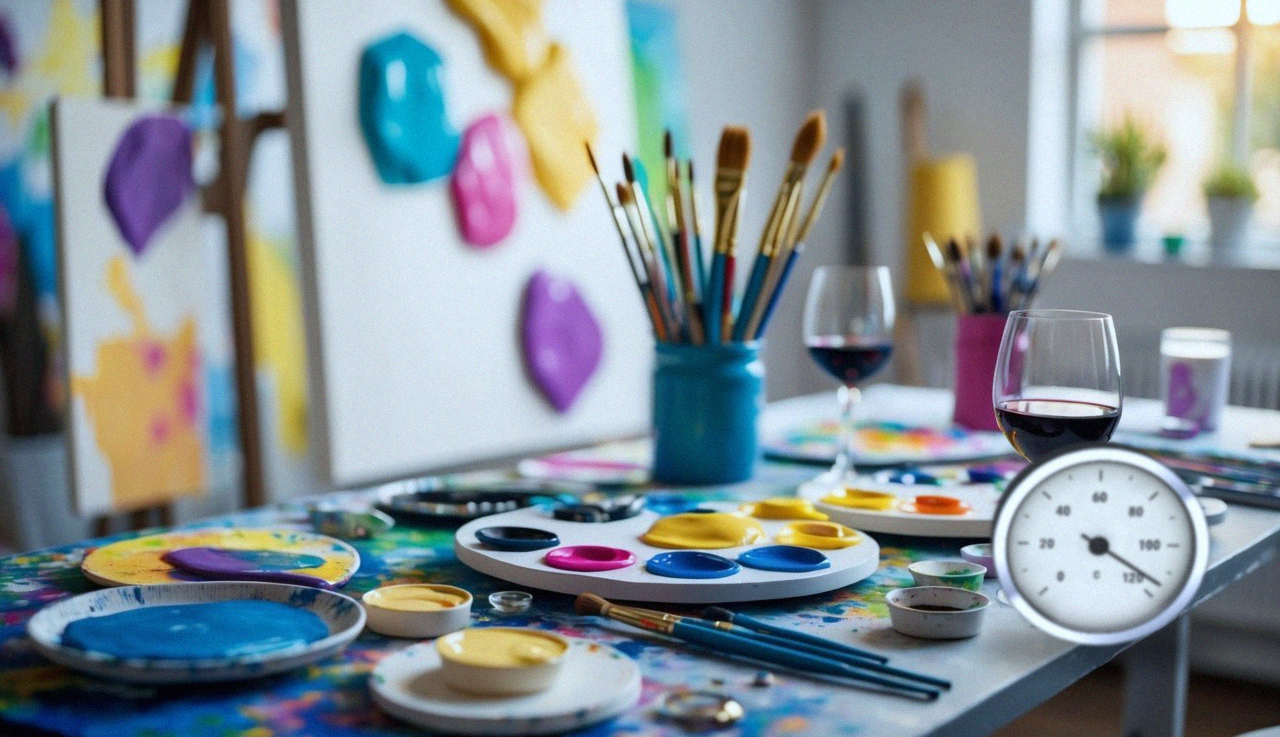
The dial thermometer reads 115 °C
